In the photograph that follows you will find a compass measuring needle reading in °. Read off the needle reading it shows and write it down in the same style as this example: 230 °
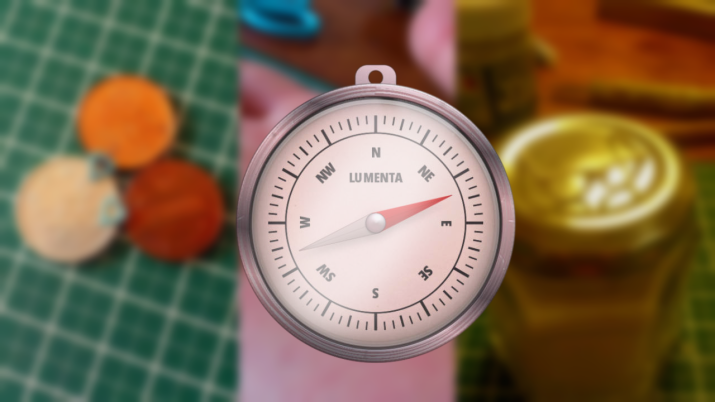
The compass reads 70 °
